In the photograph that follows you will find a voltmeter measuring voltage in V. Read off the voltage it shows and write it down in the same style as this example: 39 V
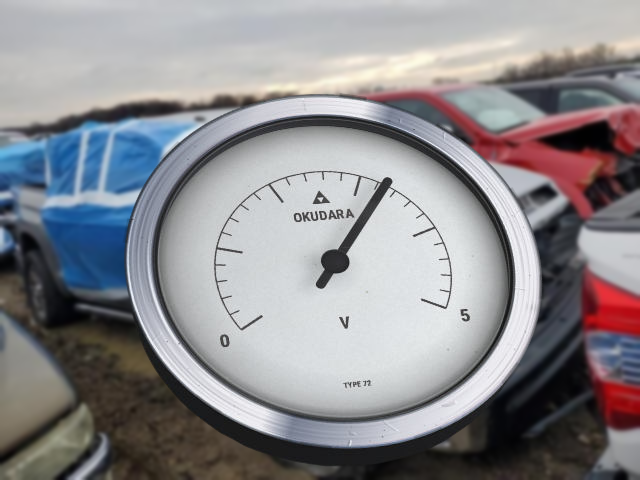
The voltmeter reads 3.3 V
